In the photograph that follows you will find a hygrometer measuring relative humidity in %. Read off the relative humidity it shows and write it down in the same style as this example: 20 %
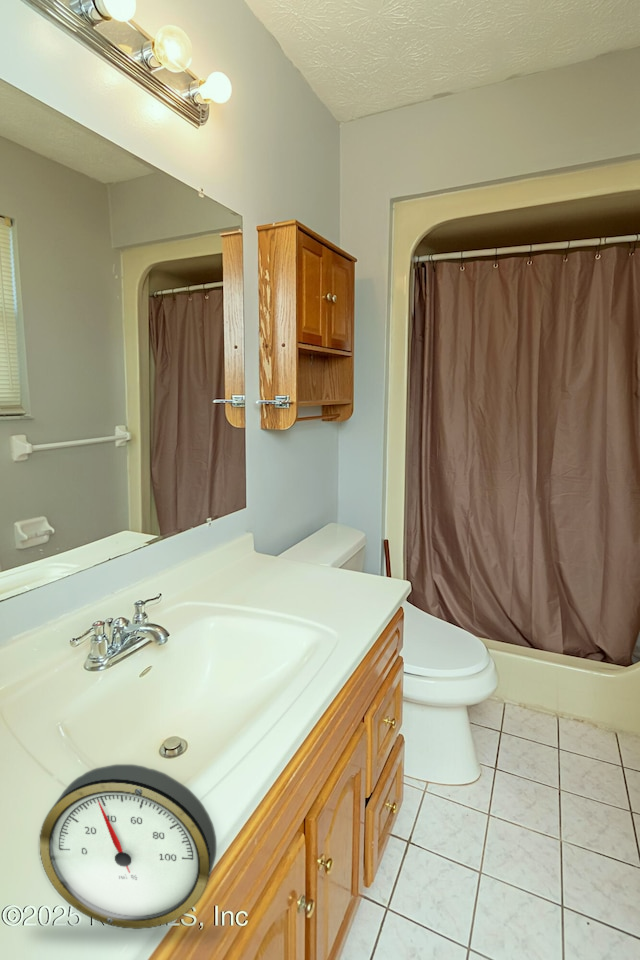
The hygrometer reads 40 %
